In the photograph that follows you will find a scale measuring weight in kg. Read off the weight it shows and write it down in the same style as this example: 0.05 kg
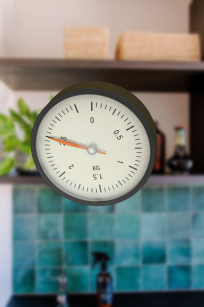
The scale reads 2.5 kg
